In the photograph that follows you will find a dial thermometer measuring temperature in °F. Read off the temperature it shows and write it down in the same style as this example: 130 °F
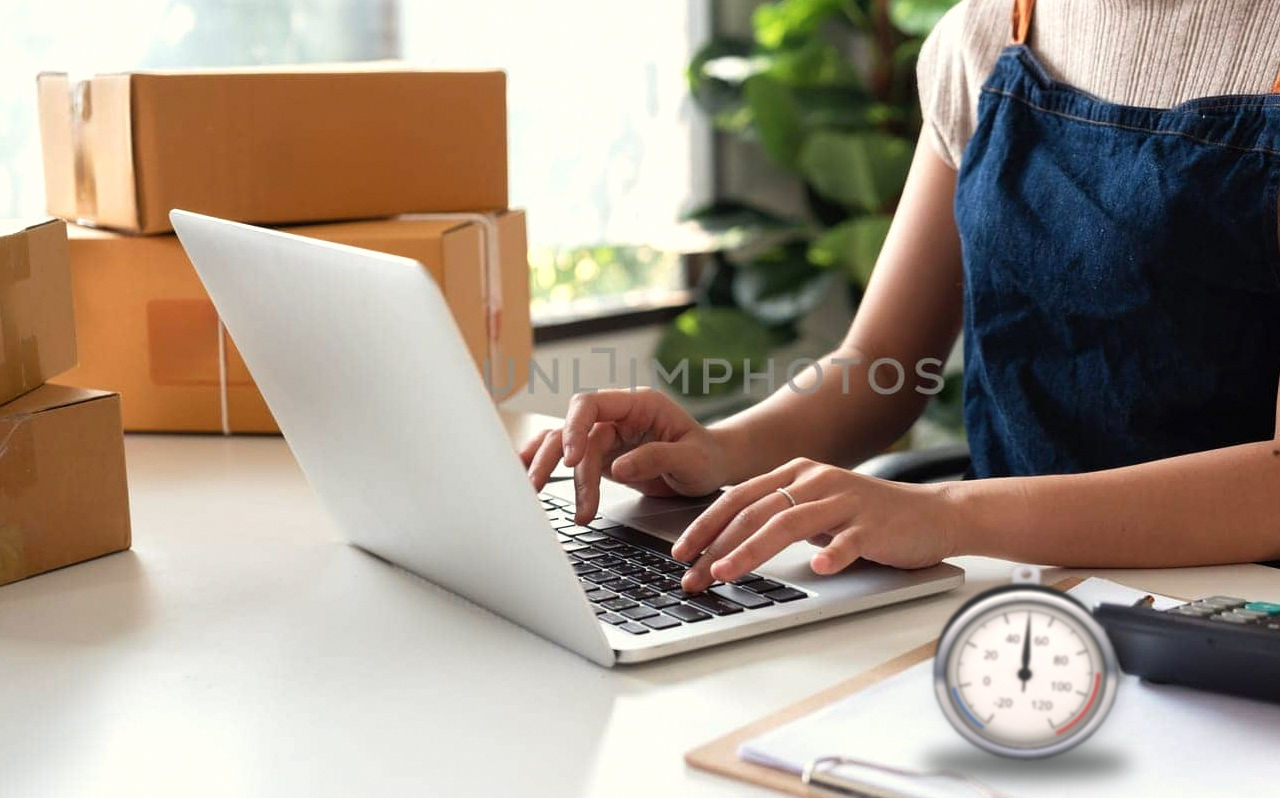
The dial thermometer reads 50 °F
